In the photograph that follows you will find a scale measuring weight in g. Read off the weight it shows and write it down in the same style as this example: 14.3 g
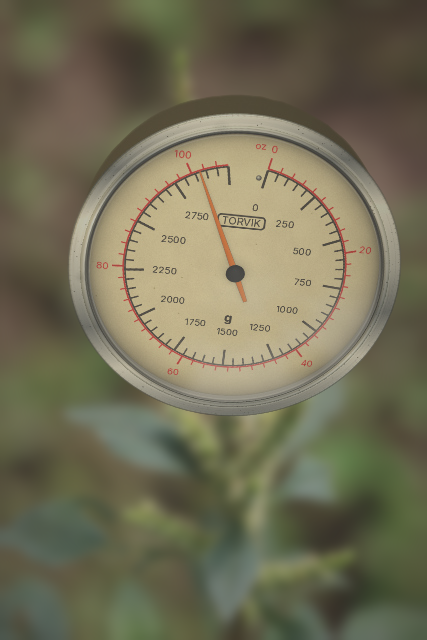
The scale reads 2875 g
